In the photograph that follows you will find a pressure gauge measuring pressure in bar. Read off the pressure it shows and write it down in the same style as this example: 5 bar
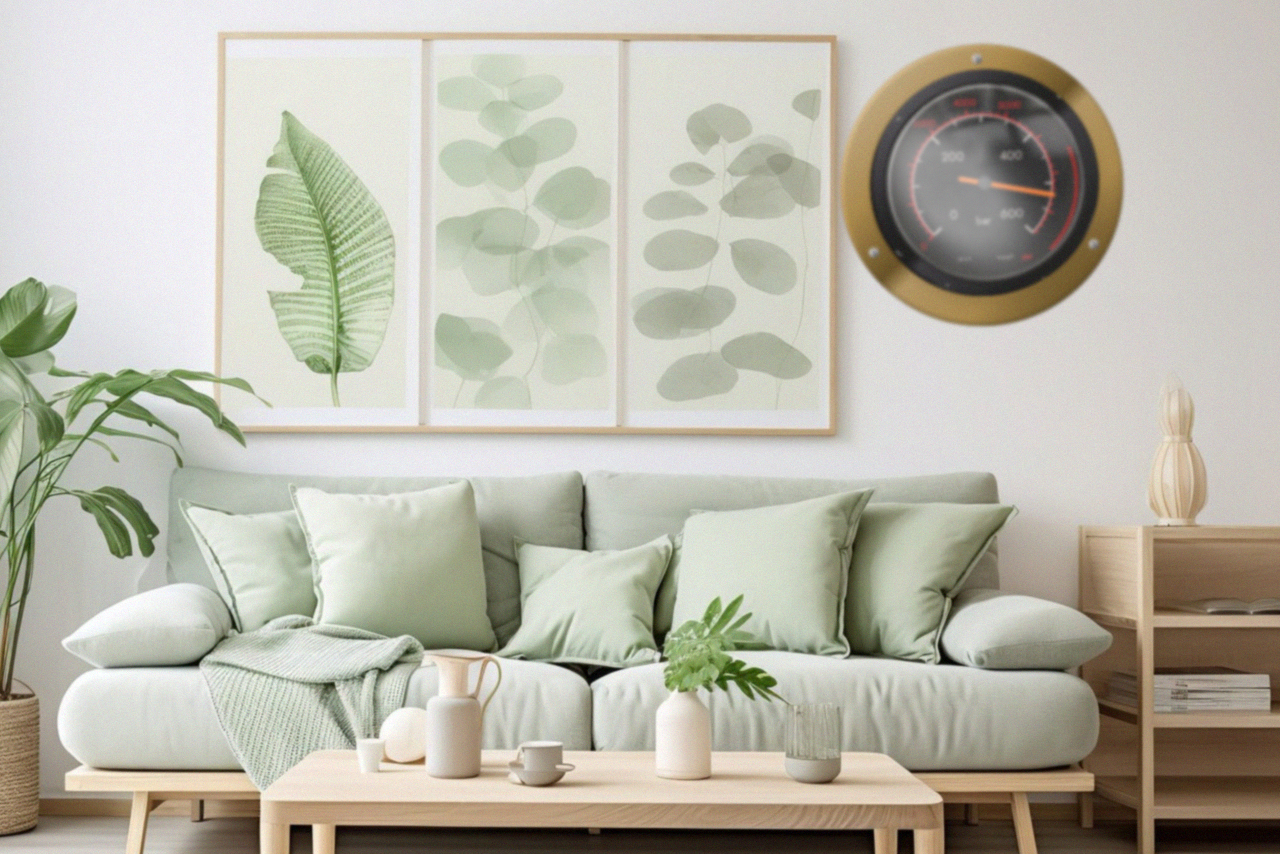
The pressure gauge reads 525 bar
